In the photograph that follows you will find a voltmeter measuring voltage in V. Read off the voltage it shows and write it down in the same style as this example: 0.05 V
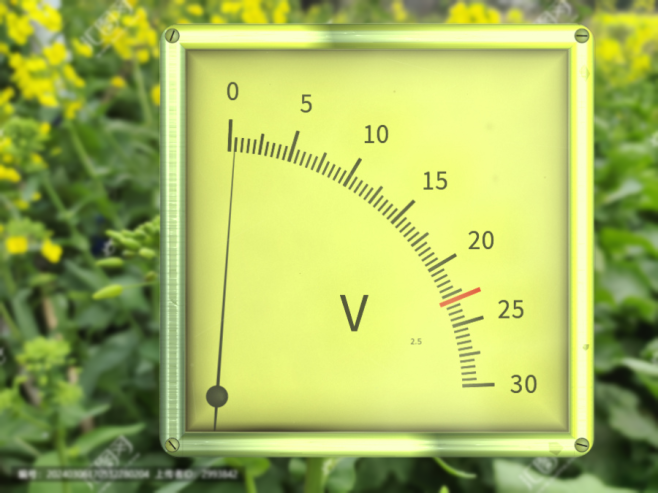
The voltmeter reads 0.5 V
